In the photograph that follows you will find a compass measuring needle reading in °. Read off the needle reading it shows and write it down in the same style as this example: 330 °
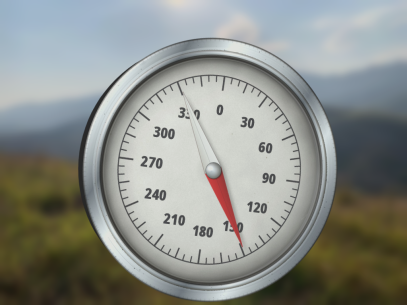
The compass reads 150 °
